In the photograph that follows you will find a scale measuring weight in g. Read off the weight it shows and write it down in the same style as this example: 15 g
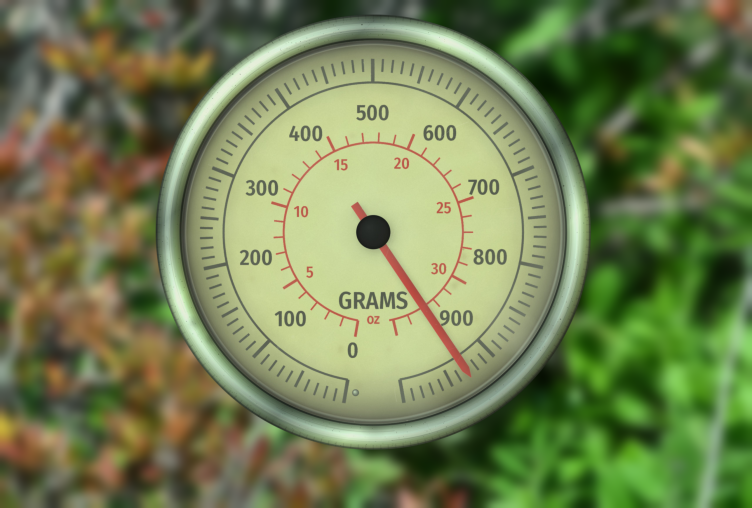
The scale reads 930 g
